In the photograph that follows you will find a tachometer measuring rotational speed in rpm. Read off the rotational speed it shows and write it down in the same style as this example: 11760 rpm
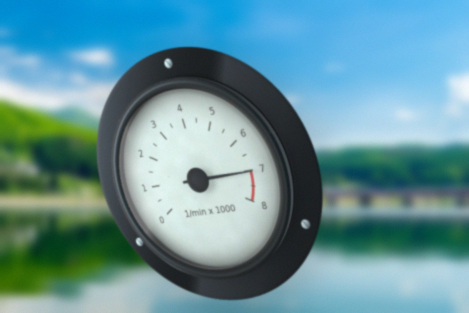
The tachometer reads 7000 rpm
